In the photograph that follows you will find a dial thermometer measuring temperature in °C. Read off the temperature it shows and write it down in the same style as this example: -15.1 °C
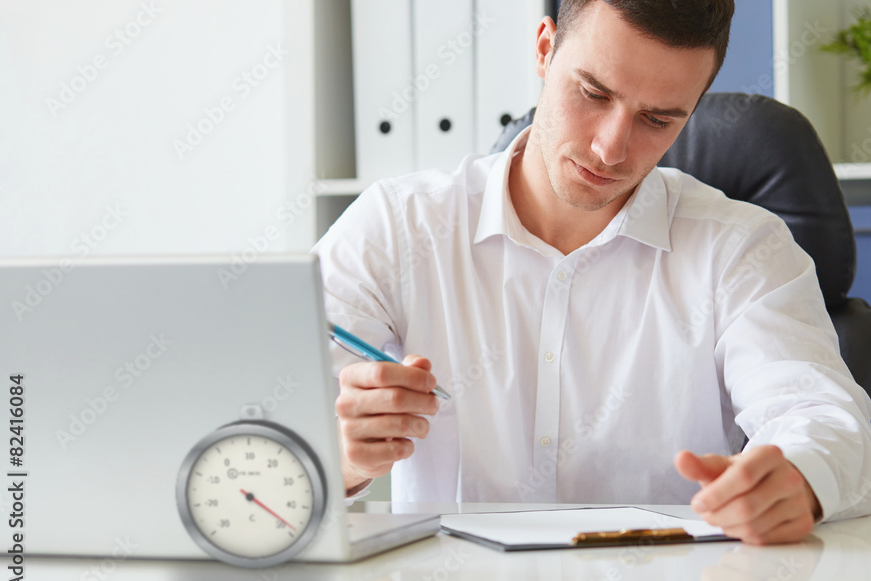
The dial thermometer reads 47.5 °C
